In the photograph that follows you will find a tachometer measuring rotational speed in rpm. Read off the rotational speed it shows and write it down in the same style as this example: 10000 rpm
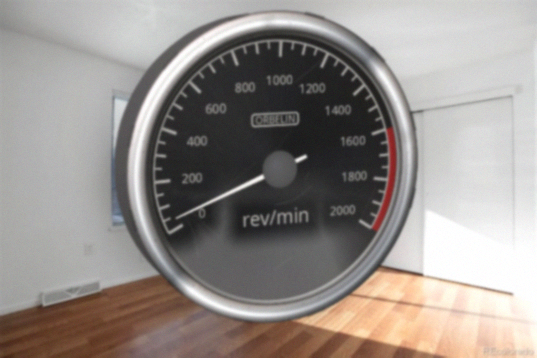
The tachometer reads 50 rpm
